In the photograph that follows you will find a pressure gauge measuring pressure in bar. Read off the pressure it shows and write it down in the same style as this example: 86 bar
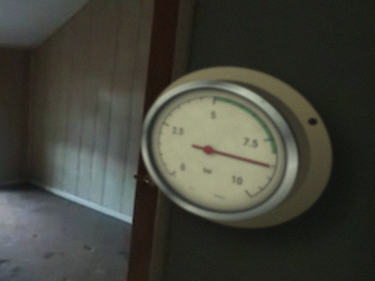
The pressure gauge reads 8.5 bar
